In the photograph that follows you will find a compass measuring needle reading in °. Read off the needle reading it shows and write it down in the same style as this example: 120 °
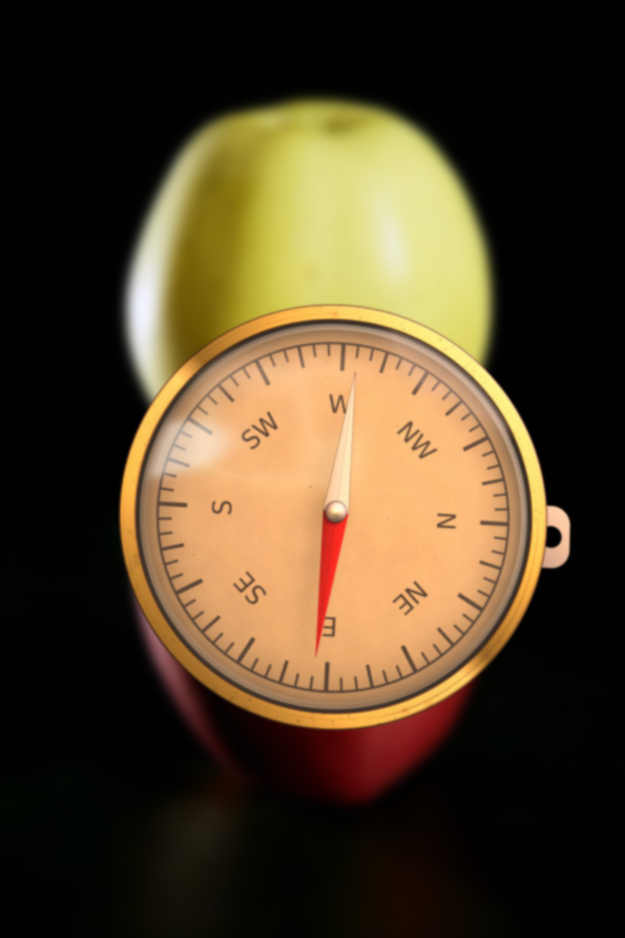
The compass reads 95 °
